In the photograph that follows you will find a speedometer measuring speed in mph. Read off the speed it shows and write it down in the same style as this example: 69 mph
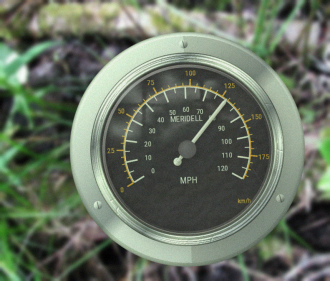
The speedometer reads 80 mph
